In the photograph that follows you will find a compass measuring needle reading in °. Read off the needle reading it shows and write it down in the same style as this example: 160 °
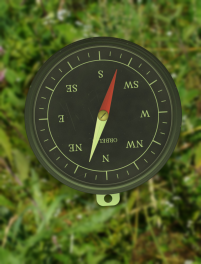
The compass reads 200 °
